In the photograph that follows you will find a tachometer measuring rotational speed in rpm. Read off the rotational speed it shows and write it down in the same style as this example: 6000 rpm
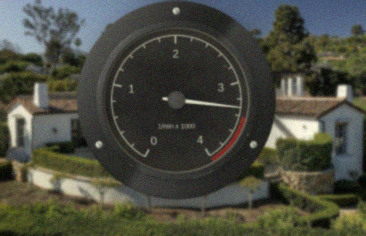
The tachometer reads 3300 rpm
